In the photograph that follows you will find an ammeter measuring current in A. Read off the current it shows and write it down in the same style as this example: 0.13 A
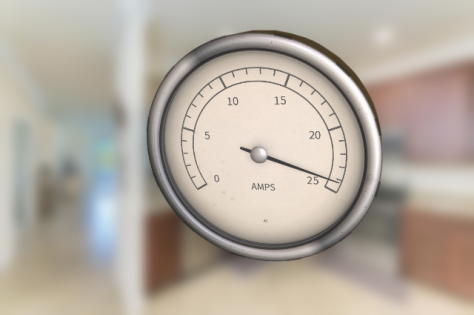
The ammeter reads 24 A
